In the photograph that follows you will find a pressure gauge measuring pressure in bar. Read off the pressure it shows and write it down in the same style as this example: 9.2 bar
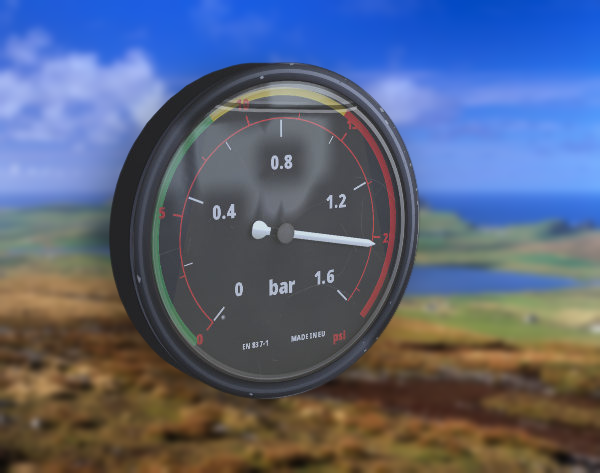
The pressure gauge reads 1.4 bar
